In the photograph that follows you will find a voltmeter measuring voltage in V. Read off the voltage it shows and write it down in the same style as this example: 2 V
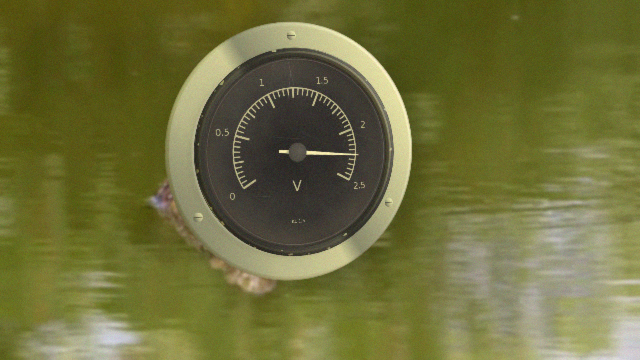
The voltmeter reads 2.25 V
